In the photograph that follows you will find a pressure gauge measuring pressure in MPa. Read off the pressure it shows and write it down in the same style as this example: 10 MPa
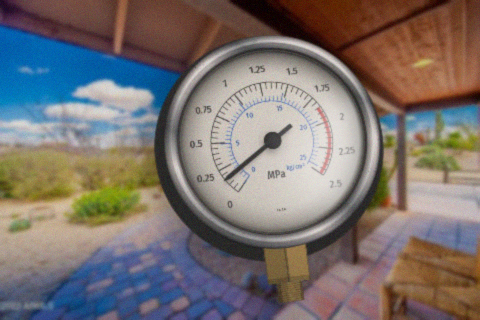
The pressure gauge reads 0.15 MPa
